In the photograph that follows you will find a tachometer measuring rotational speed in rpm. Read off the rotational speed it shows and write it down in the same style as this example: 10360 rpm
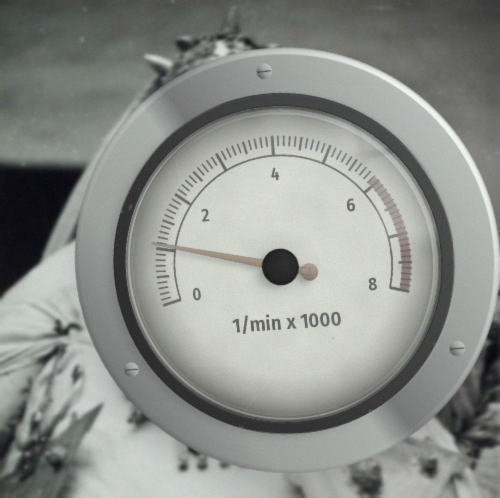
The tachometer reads 1100 rpm
